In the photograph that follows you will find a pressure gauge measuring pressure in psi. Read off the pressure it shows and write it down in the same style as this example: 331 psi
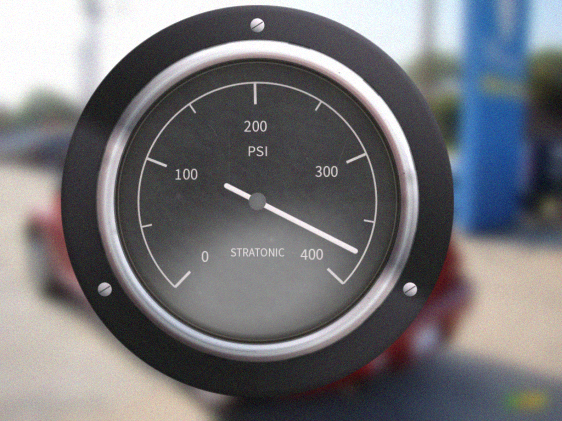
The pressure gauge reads 375 psi
